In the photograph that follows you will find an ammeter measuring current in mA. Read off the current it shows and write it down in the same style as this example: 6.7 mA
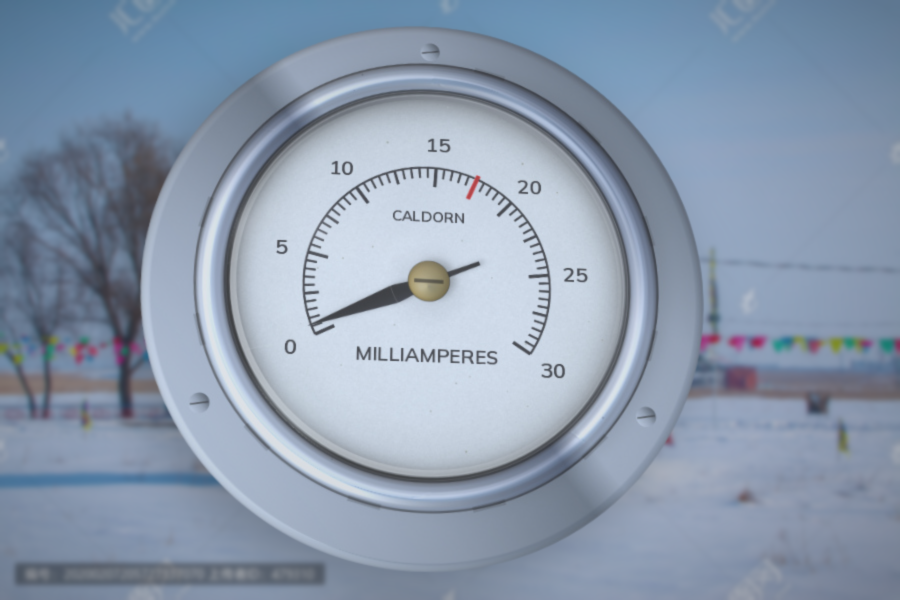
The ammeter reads 0.5 mA
